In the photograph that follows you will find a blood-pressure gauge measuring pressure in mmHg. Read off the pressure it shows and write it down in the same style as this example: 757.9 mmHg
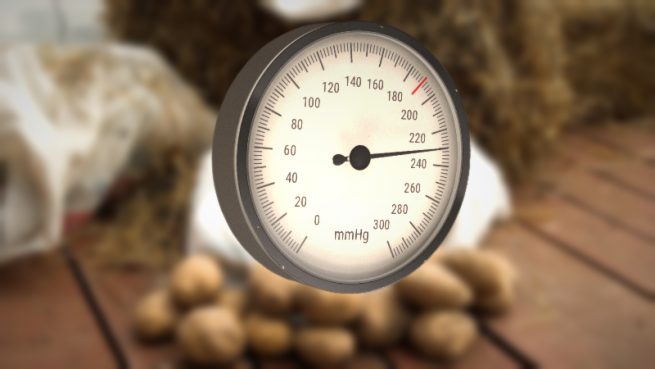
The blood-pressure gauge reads 230 mmHg
